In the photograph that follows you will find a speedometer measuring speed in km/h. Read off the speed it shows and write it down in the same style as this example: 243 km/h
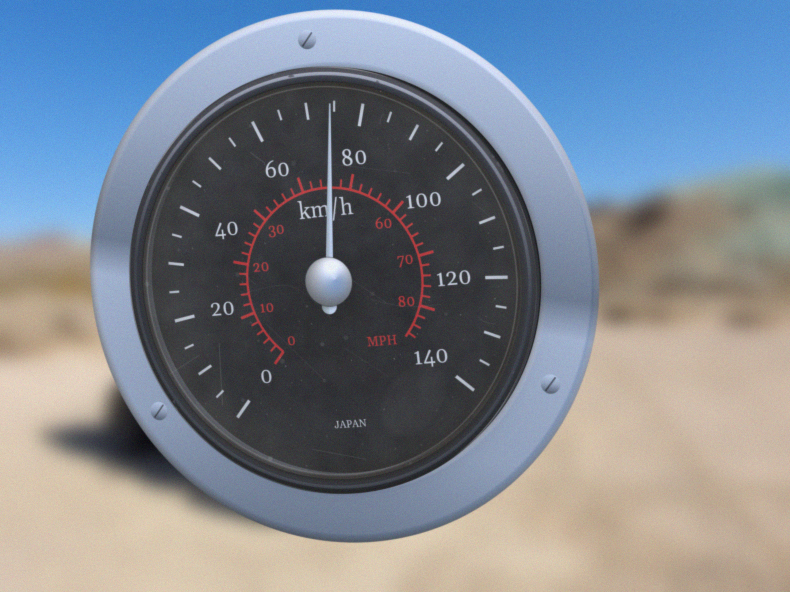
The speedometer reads 75 km/h
